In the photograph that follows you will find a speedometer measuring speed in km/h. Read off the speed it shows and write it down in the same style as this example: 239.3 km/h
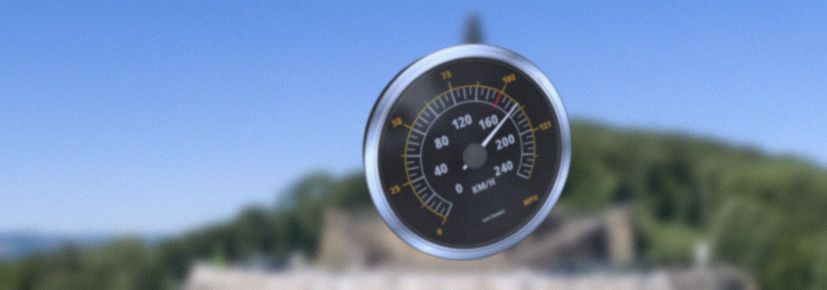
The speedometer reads 175 km/h
